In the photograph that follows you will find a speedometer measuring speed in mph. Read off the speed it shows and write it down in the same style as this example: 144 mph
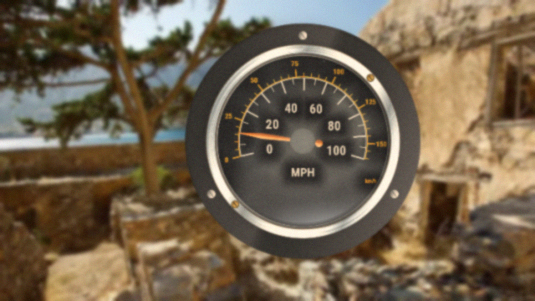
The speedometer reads 10 mph
